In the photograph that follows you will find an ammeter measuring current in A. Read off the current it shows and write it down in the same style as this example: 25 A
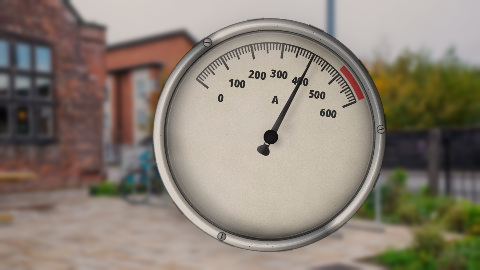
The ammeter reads 400 A
